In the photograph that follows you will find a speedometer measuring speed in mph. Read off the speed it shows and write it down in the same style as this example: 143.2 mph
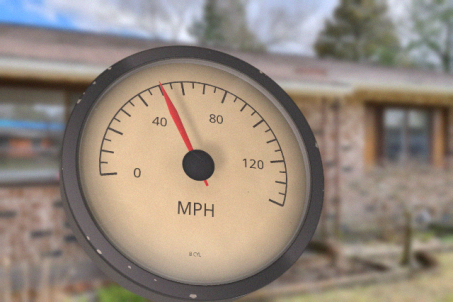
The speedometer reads 50 mph
